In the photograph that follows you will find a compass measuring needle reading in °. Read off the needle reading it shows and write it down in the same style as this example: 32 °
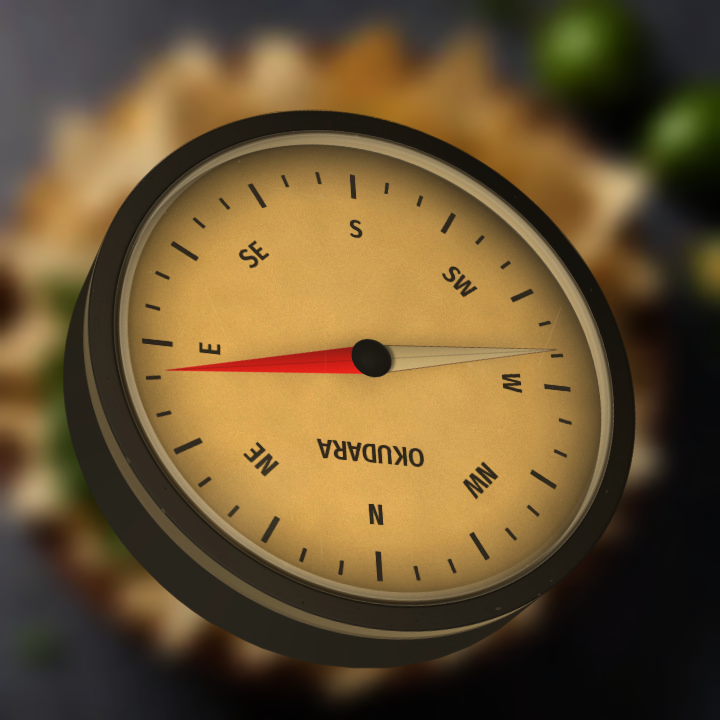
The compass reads 80 °
